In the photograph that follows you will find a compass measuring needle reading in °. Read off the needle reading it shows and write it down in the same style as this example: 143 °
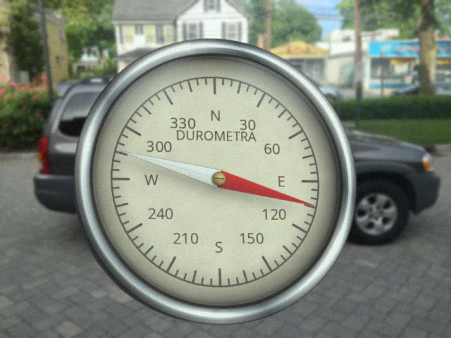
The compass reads 105 °
